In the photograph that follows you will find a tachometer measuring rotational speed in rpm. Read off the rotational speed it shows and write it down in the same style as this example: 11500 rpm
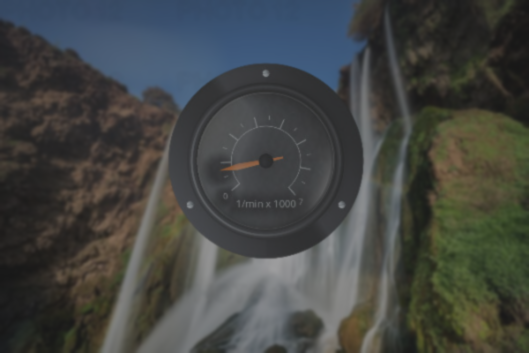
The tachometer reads 750 rpm
